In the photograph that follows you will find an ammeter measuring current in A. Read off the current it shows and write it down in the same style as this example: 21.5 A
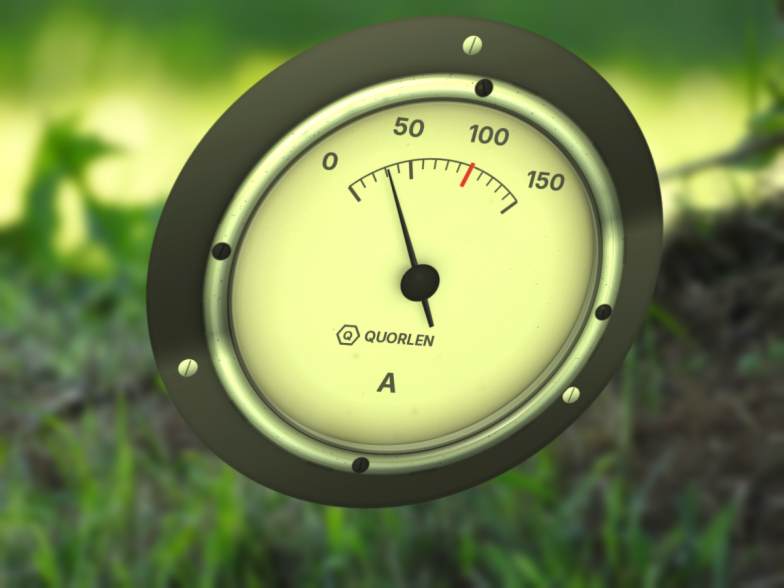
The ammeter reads 30 A
